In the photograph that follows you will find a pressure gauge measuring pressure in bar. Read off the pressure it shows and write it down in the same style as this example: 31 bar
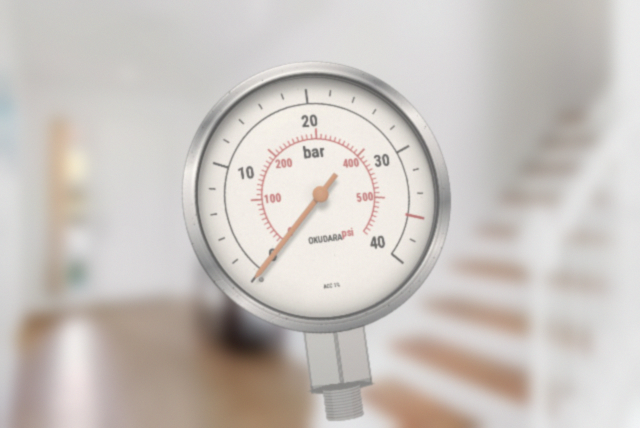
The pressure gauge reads 0 bar
